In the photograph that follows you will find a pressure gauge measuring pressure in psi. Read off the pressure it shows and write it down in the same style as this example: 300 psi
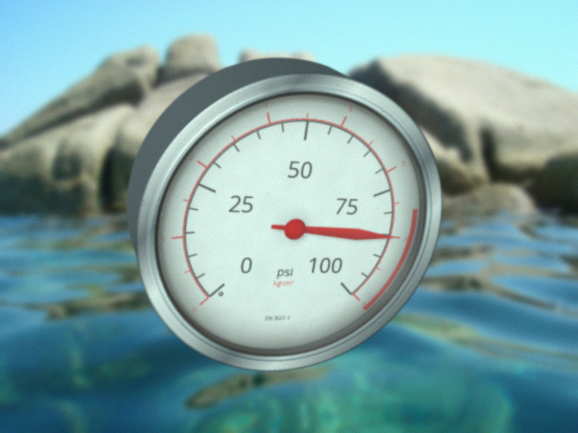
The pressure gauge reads 85 psi
